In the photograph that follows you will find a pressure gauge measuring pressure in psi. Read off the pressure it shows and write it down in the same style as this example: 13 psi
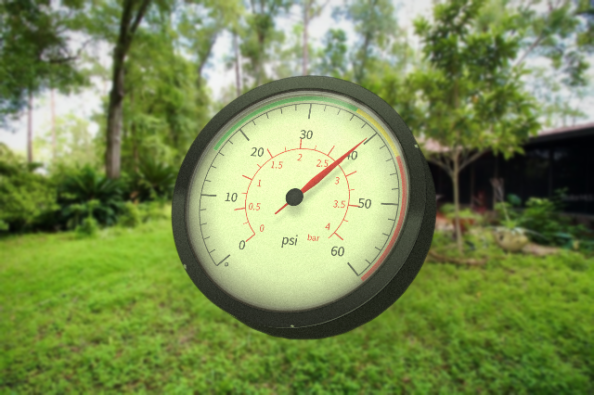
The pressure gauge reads 40 psi
